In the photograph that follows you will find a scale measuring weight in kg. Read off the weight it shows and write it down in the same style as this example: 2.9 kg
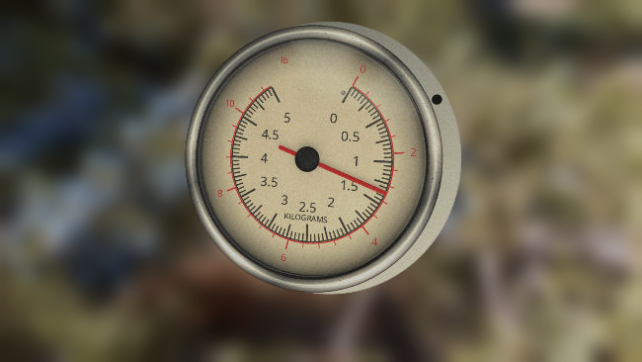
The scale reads 1.35 kg
